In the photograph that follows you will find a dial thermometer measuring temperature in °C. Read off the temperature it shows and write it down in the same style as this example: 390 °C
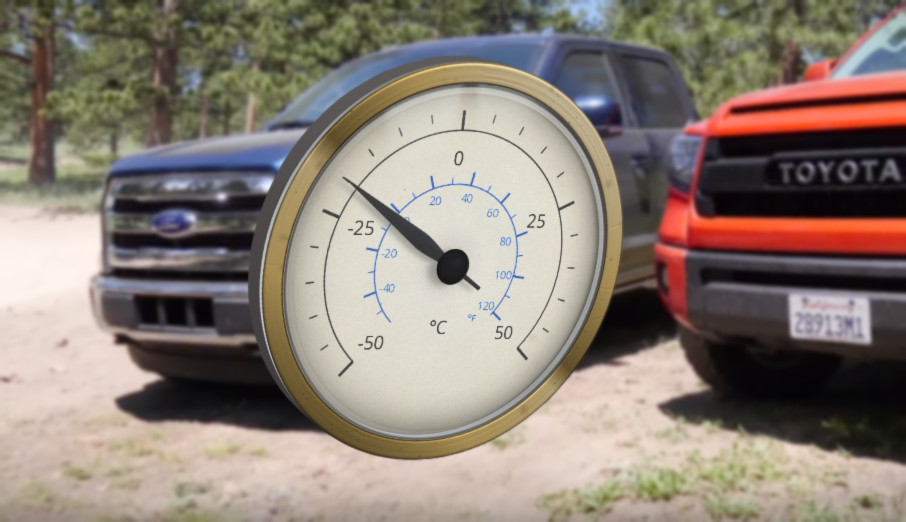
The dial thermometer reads -20 °C
